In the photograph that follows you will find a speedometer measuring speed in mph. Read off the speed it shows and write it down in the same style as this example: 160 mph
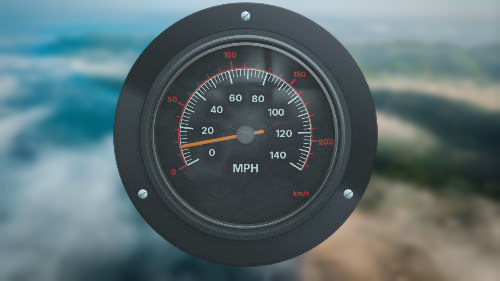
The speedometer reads 10 mph
